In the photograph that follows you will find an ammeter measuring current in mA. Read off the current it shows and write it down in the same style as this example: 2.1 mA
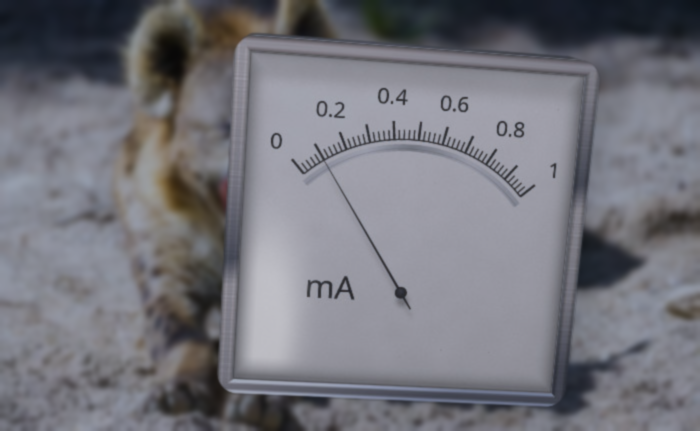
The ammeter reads 0.1 mA
